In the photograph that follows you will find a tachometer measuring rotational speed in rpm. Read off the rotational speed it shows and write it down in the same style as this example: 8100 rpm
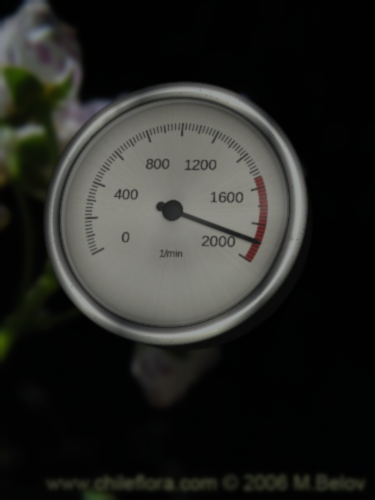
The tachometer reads 1900 rpm
